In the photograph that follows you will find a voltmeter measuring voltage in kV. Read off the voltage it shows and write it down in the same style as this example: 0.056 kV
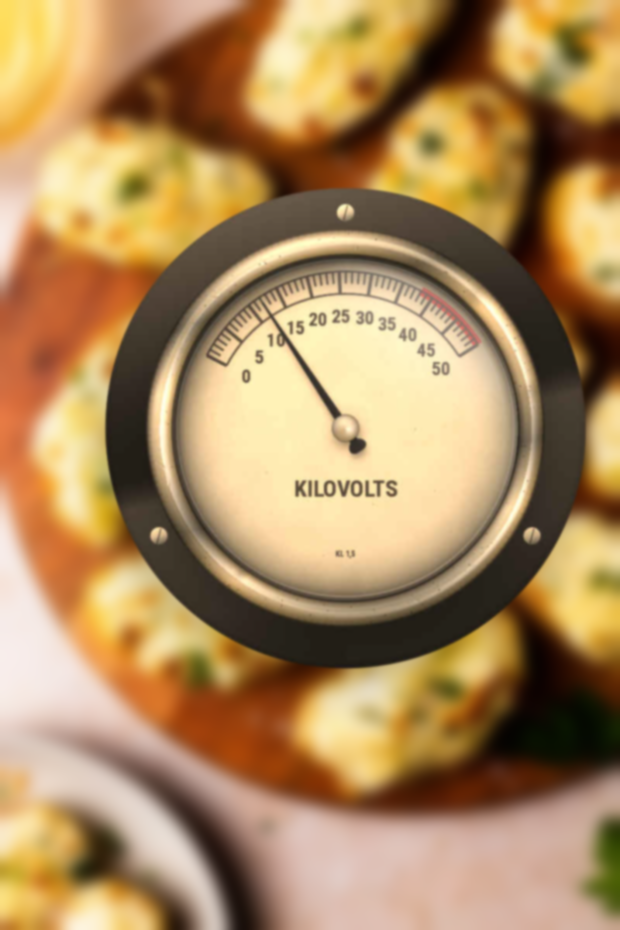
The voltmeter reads 12 kV
